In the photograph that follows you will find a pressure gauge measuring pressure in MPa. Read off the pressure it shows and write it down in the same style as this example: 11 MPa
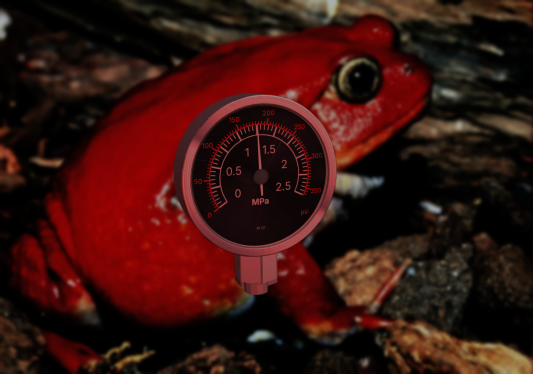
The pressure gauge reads 1.25 MPa
